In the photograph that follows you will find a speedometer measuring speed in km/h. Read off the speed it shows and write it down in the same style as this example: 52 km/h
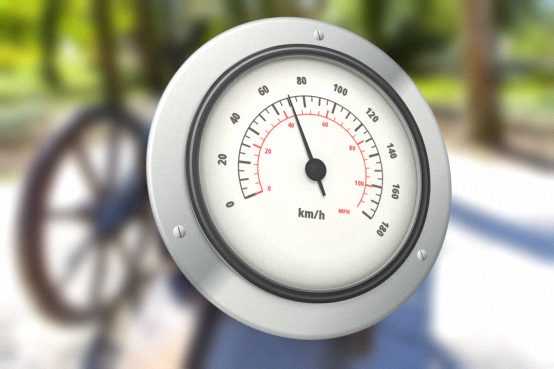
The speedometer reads 70 km/h
